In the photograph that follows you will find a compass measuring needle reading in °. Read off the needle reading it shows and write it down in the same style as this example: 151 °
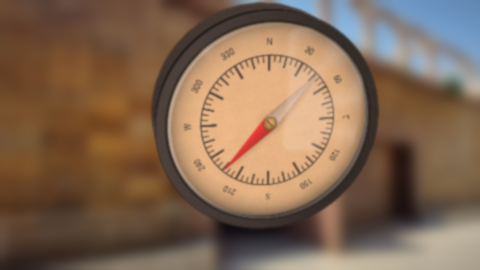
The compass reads 225 °
